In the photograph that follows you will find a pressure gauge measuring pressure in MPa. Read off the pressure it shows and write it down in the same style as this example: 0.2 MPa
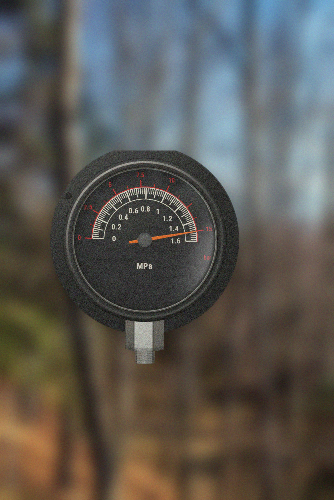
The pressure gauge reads 1.5 MPa
